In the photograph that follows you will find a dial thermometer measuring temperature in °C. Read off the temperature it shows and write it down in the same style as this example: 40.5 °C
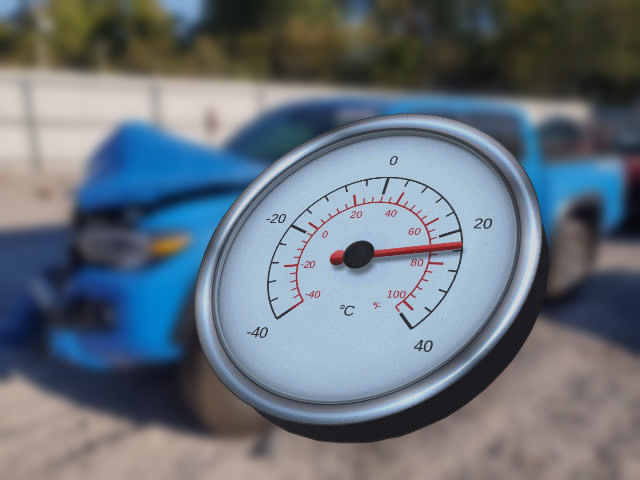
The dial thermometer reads 24 °C
